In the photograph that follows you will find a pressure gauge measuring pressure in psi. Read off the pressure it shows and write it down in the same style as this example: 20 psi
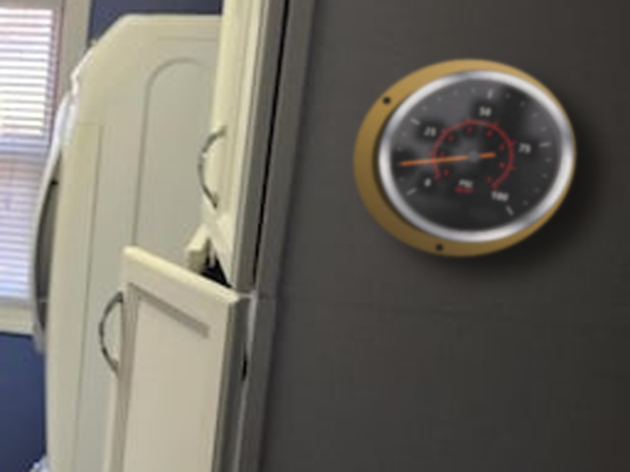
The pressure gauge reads 10 psi
